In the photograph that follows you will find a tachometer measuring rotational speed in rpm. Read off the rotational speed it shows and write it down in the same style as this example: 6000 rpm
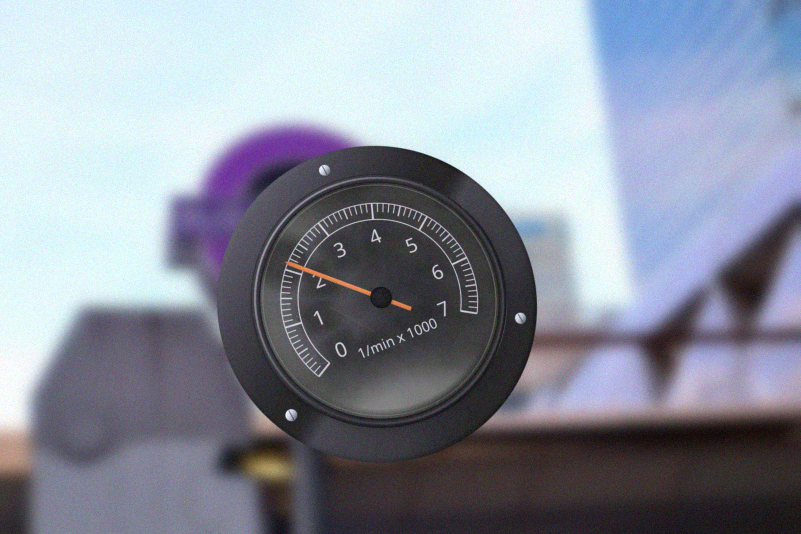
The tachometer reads 2100 rpm
